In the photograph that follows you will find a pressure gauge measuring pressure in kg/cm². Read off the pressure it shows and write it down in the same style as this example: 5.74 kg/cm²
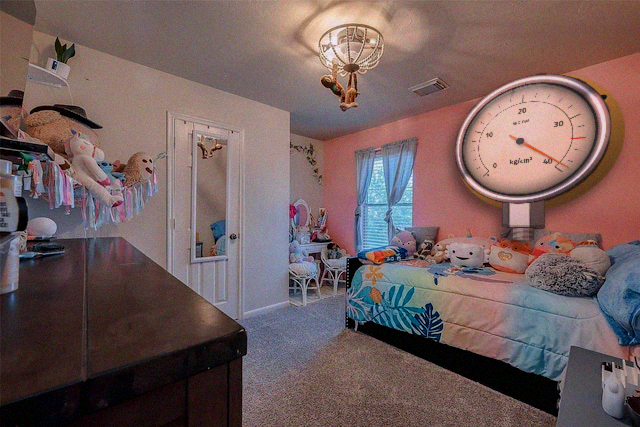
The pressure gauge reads 39 kg/cm²
